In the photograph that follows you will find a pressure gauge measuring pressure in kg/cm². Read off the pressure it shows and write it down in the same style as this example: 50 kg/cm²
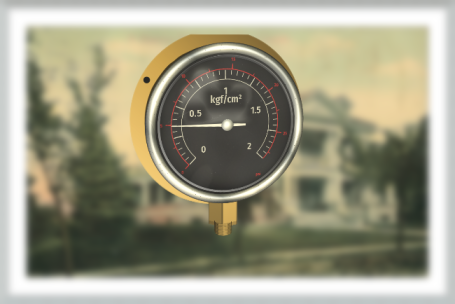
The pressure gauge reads 0.35 kg/cm²
